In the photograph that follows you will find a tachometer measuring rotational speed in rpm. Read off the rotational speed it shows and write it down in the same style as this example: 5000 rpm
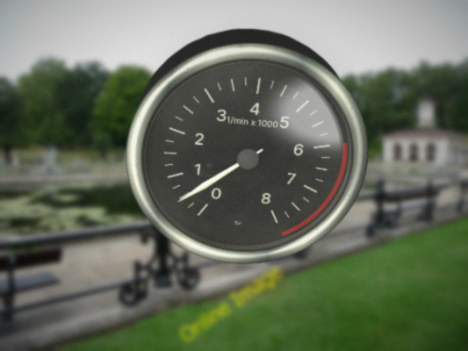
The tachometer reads 500 rpm
